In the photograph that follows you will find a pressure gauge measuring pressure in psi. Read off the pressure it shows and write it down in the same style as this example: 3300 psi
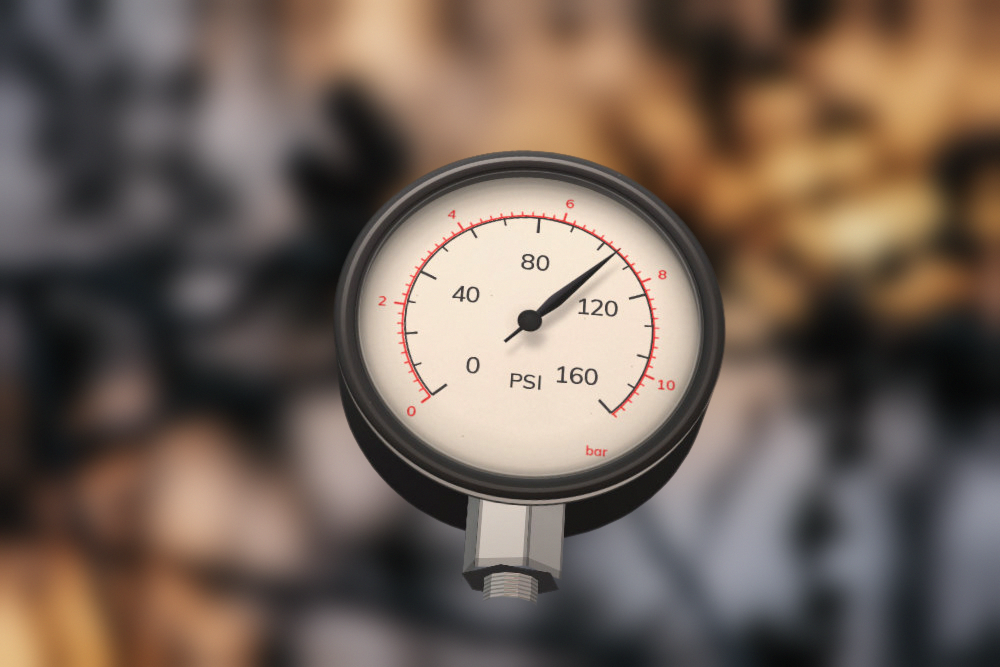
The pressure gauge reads 105 psi
